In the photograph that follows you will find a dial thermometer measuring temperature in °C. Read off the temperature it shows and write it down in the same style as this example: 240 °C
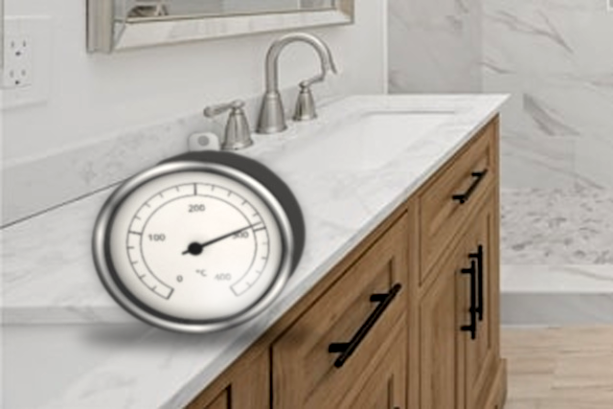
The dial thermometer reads 290 °C
